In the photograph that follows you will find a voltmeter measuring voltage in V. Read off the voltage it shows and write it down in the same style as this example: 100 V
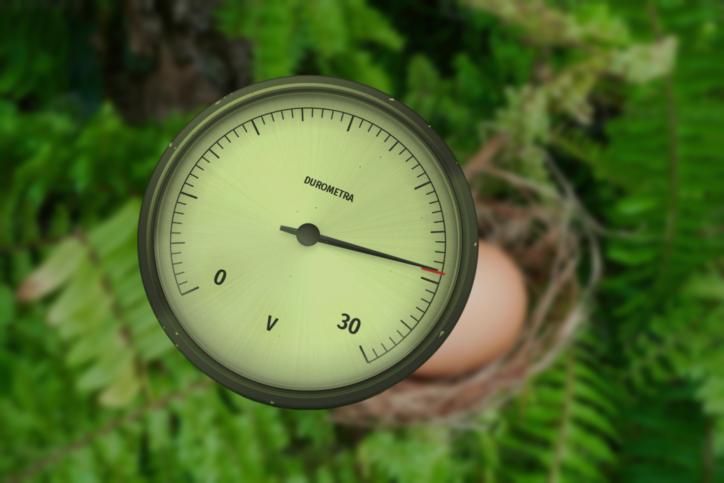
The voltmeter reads 24.5 V
